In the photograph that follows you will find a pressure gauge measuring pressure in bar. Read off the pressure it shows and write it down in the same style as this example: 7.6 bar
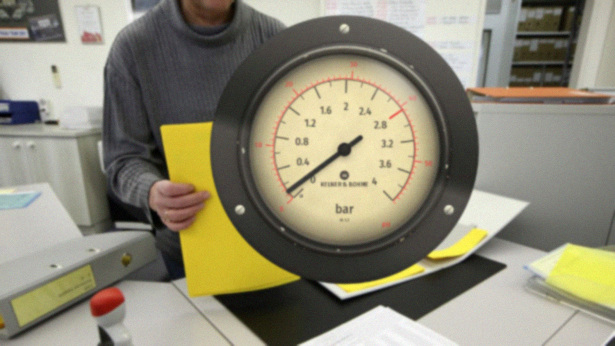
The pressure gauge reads 0.1 bar
